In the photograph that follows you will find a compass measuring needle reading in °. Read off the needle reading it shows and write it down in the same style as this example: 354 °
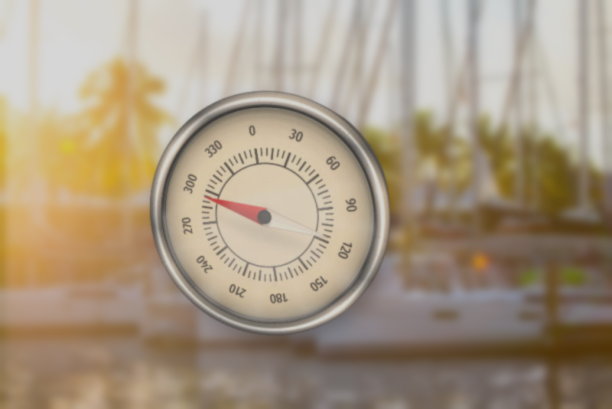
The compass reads 295 °
